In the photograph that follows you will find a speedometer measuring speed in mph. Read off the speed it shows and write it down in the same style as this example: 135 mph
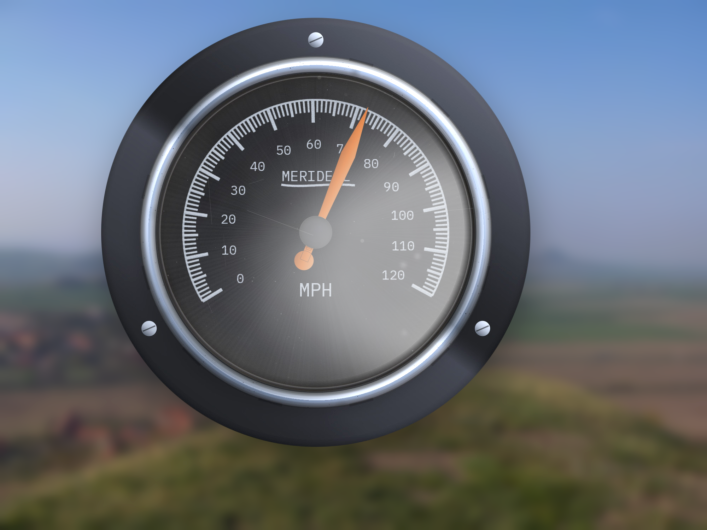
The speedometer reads 72 mph
